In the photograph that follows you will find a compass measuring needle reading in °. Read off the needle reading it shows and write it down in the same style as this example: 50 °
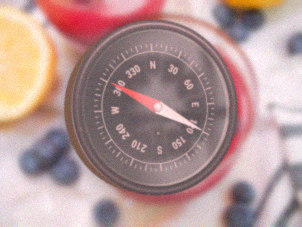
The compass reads 300 °
